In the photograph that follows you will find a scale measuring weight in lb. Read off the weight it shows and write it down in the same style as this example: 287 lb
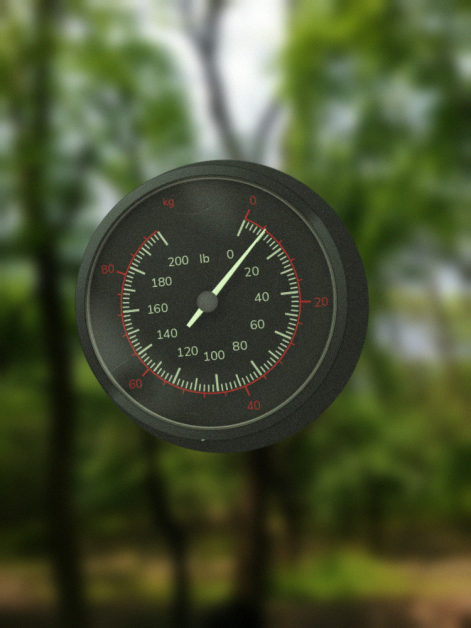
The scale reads 10 lb
